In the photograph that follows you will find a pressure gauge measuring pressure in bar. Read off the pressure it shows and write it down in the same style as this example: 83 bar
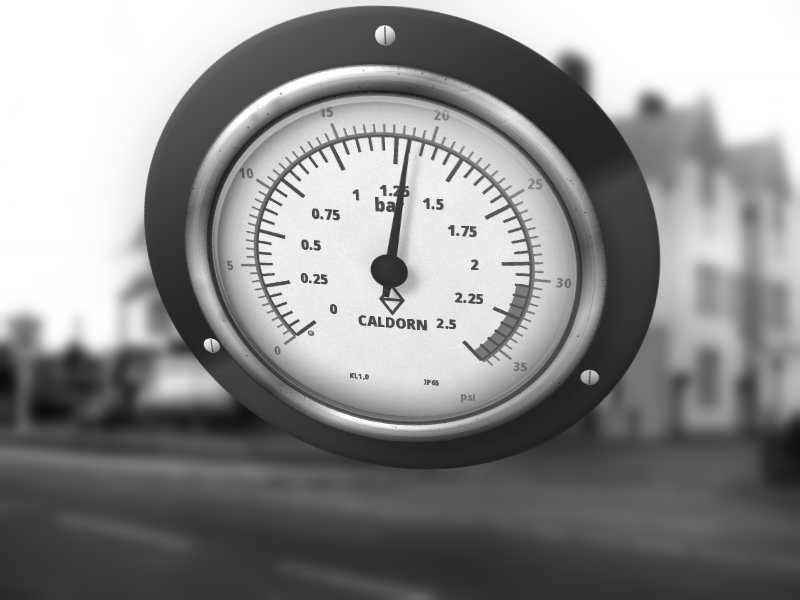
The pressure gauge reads 1.3 bar
